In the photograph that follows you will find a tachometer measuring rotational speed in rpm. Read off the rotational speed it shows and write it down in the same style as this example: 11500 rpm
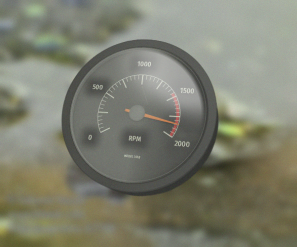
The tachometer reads 1850 rpm
